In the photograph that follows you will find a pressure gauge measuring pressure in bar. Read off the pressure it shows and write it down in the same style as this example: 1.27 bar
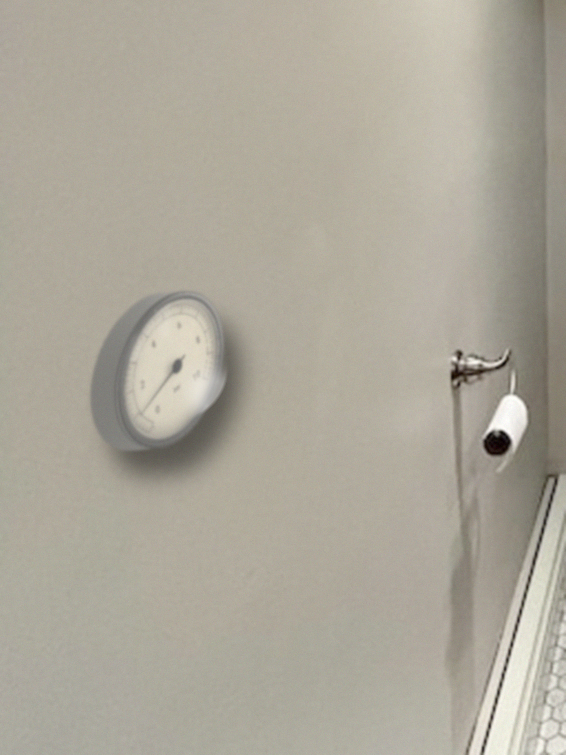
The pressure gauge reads 1 bar
